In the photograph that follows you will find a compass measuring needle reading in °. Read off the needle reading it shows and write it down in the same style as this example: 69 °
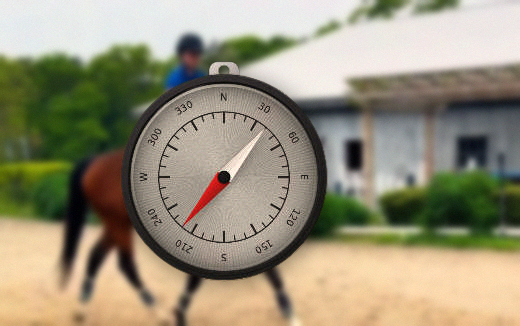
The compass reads 220 °
